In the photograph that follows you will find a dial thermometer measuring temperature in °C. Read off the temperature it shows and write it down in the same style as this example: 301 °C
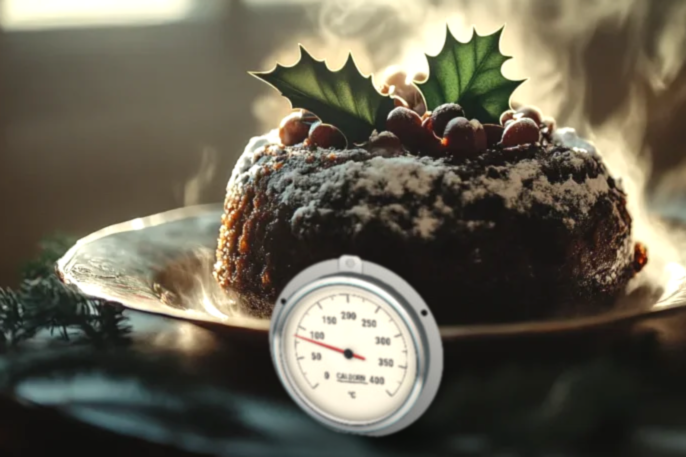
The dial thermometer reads 87.5 °C
